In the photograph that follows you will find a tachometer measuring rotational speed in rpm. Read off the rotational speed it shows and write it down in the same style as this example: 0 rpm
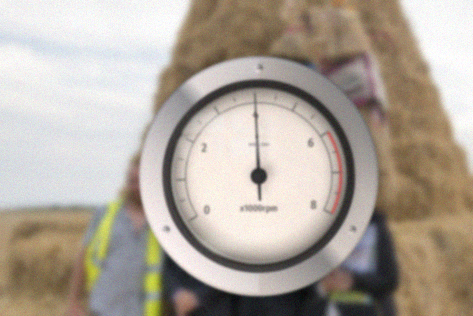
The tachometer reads 4000 rpm
